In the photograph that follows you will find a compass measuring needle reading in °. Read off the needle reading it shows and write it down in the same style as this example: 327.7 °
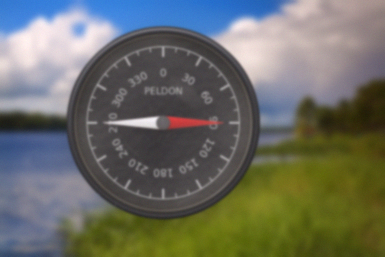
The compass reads 90 °
